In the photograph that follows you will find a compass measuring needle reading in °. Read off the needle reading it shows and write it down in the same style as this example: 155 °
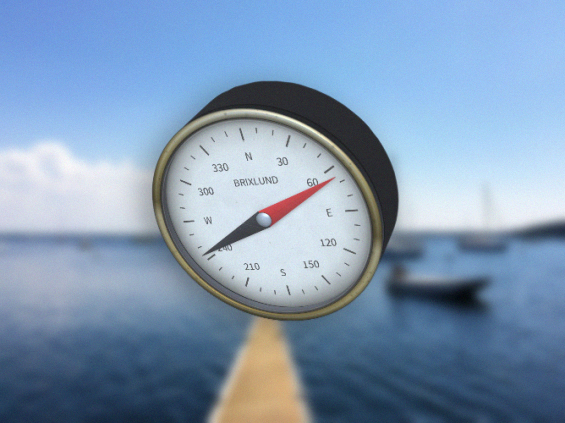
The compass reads 65 °
